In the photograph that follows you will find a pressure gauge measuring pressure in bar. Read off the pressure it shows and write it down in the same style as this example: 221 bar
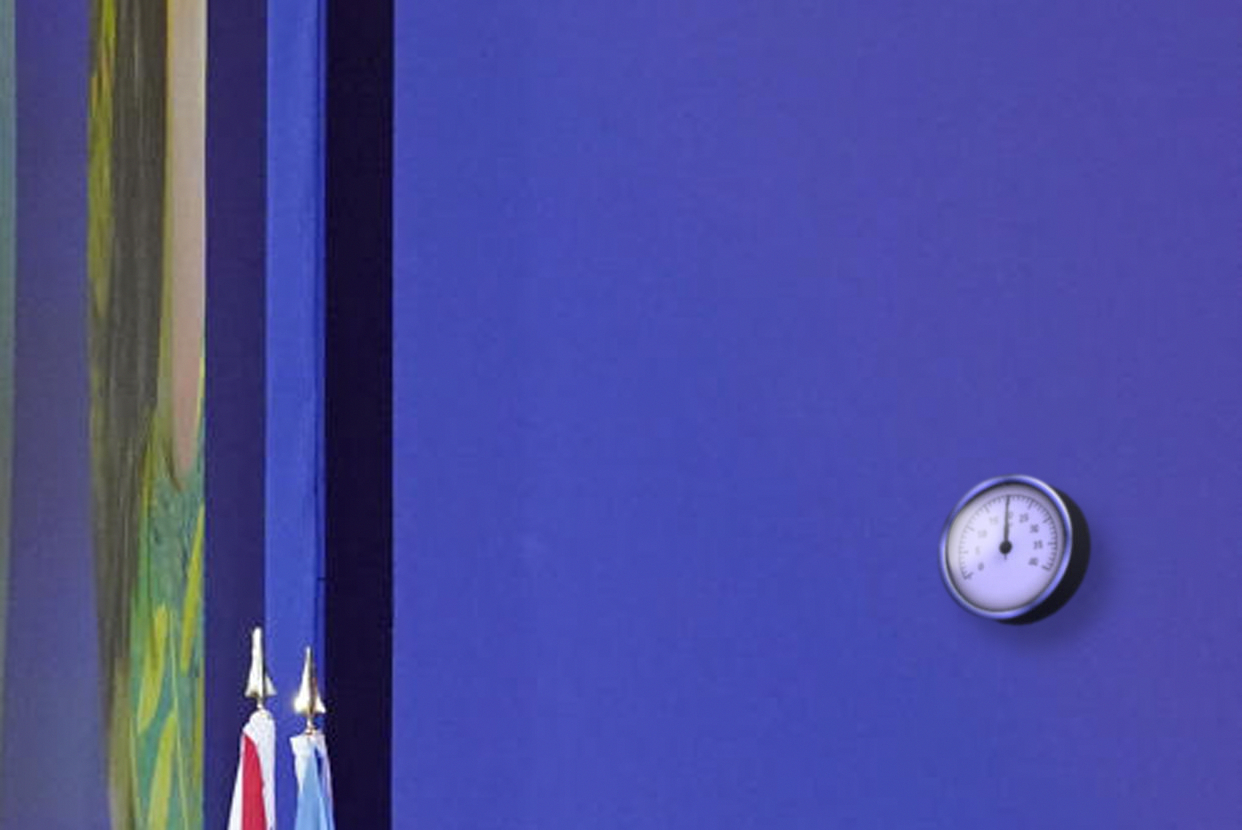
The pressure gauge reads 20 bar
